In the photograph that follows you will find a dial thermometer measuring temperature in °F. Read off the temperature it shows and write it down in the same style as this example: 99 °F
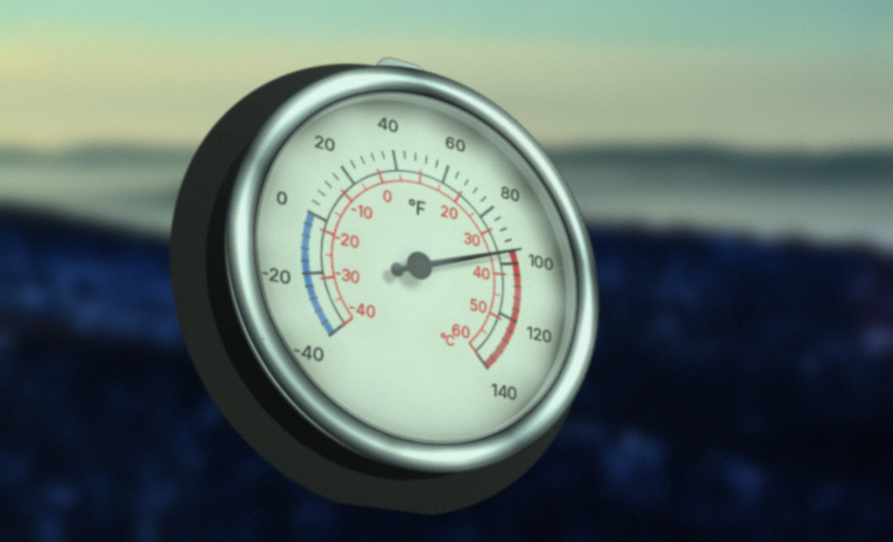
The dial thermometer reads 96 °F
